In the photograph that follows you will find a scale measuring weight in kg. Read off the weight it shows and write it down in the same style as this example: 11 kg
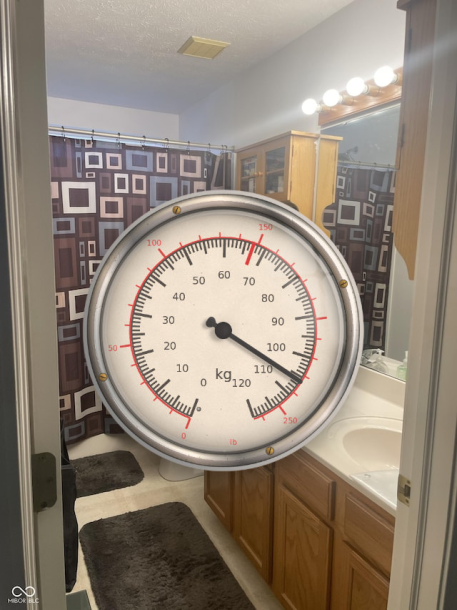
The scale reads 106 kg
